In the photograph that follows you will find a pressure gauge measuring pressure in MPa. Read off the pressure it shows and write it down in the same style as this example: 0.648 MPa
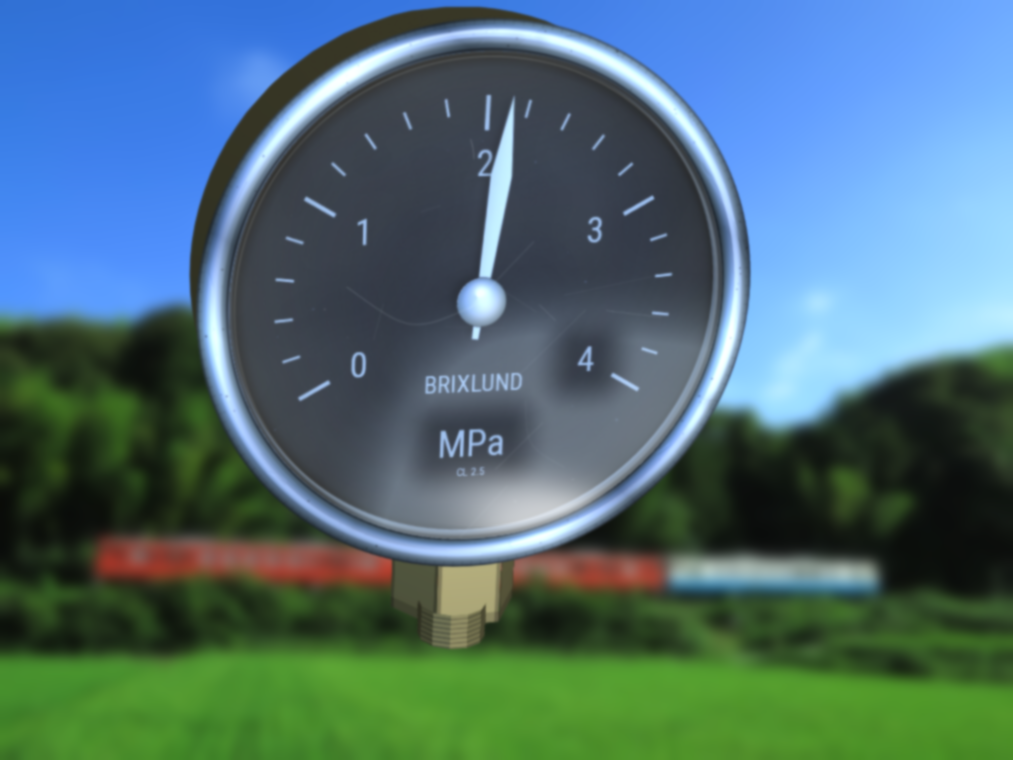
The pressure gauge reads 2.1 MPa
